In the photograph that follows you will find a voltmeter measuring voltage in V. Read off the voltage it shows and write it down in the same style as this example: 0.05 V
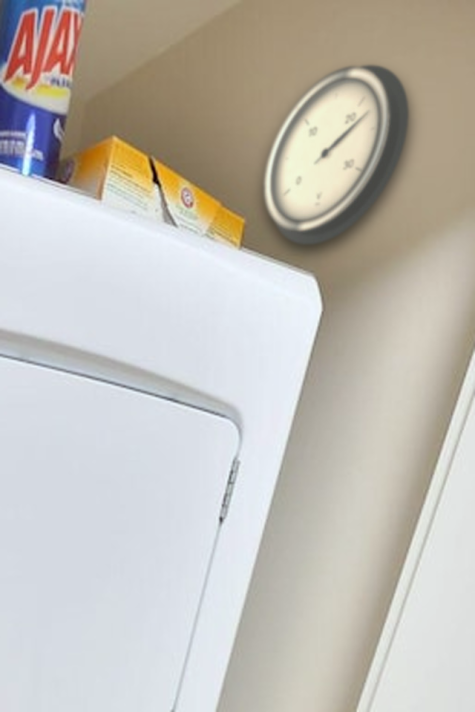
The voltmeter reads 22.5 V
